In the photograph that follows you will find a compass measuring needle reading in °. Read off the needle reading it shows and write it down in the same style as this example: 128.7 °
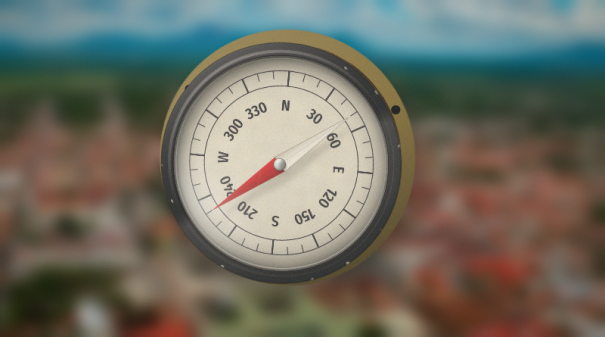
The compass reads 230 °
